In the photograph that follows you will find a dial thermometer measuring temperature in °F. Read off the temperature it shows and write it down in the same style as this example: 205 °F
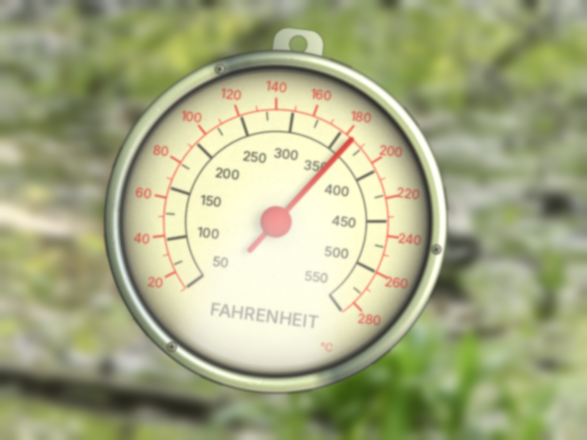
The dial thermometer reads 362.5 °F
